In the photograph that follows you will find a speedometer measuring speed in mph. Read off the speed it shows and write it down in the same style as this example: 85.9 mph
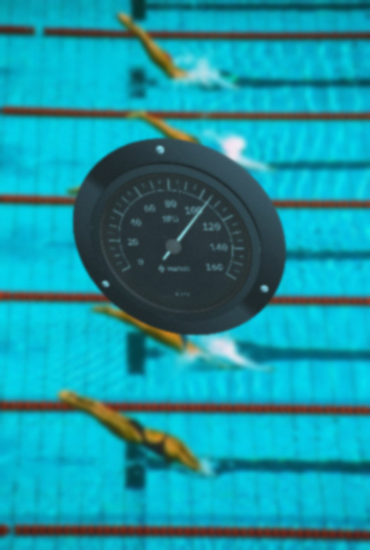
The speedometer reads 105 mph
